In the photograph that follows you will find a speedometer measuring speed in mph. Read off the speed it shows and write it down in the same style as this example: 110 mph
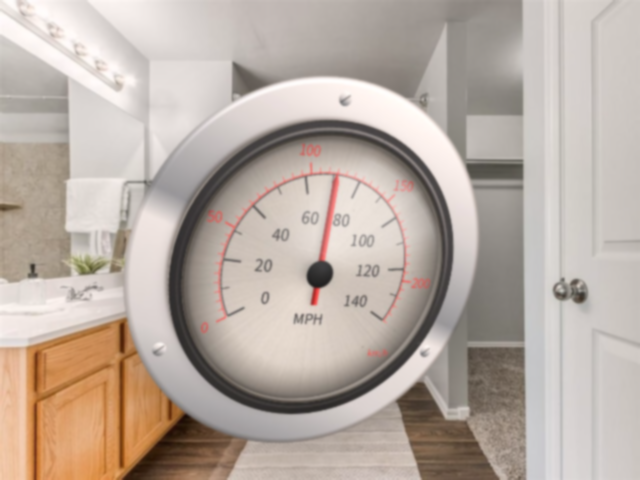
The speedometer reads 70 mph
